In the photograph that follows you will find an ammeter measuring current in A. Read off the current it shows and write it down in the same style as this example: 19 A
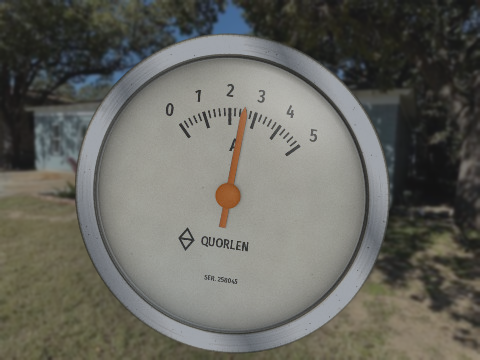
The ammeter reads 2.6 A
